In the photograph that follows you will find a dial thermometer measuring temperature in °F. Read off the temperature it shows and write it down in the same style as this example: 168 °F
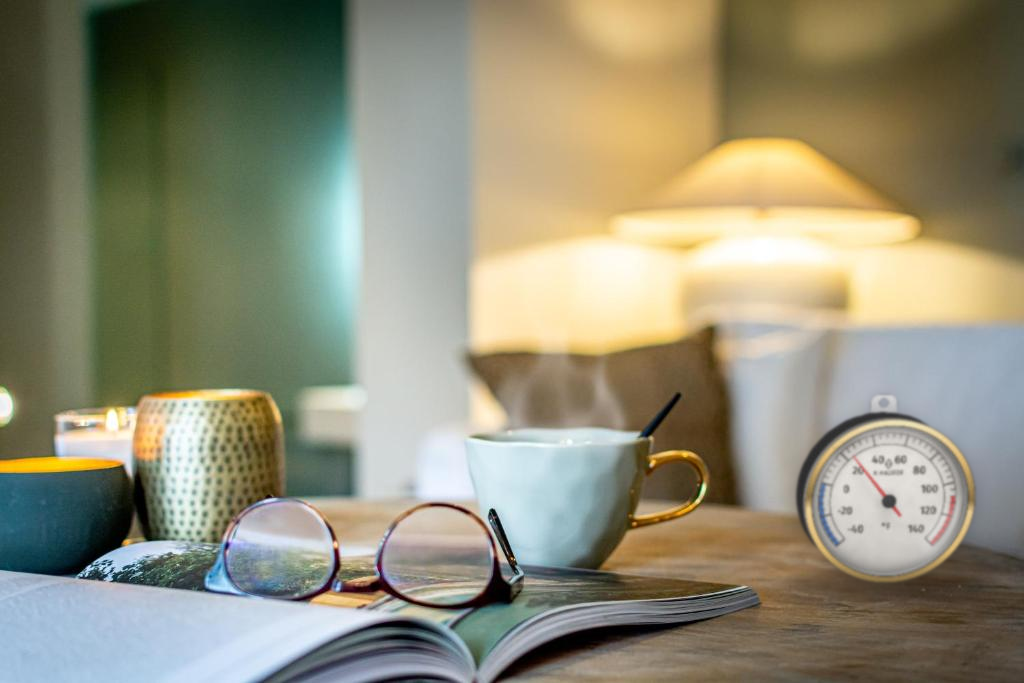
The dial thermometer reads 24 °F
